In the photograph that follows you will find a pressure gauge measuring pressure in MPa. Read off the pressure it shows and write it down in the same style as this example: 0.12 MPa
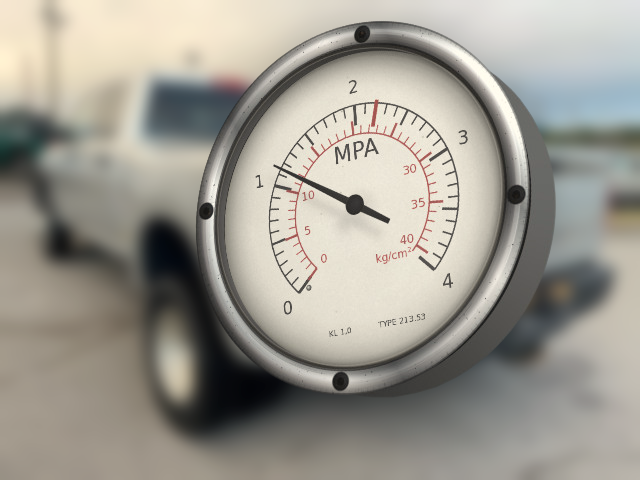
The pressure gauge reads 1.15 MPa
